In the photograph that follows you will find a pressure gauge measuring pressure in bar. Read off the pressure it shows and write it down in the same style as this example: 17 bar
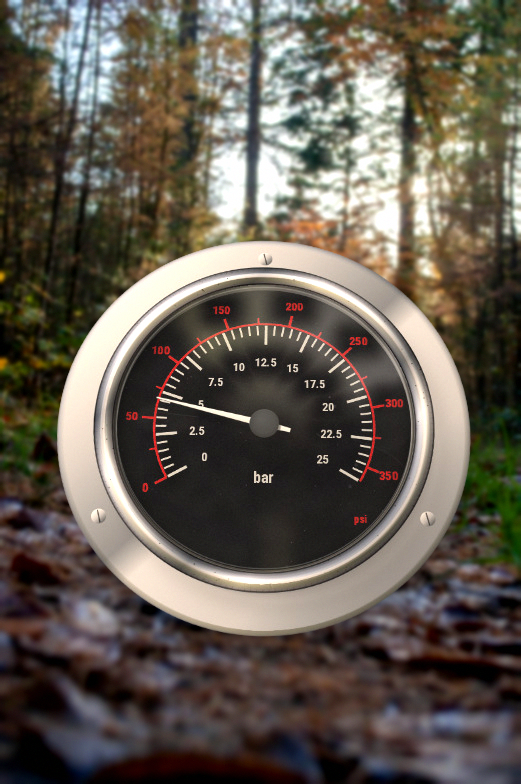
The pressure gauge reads 4.5 bar
